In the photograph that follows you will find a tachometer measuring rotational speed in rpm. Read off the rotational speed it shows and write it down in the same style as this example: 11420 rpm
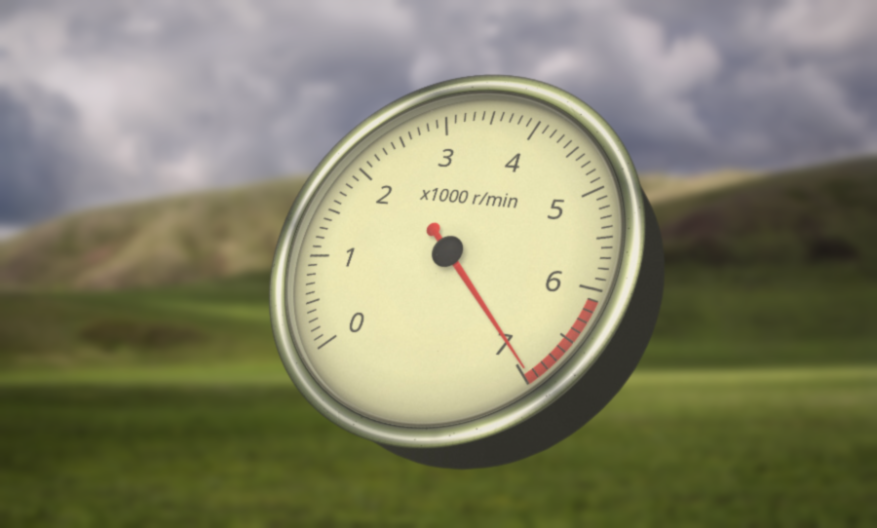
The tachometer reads 6950 rpm
